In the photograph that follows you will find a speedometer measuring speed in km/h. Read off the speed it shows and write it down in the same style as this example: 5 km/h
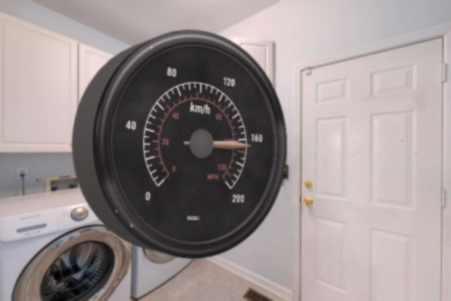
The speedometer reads 165 km/h
